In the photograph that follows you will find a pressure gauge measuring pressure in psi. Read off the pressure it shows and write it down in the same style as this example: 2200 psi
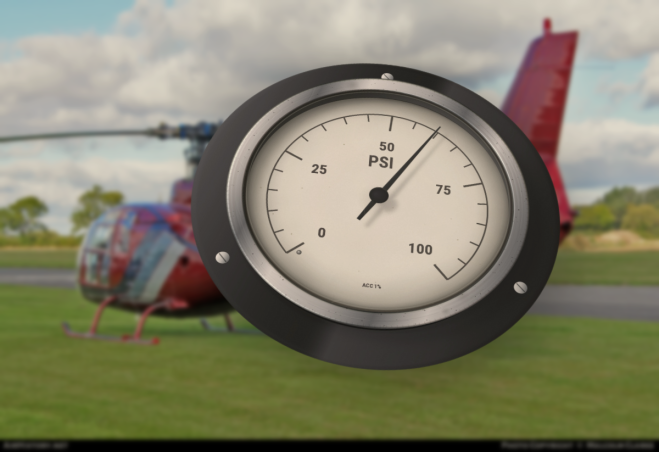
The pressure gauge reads 60 psi
